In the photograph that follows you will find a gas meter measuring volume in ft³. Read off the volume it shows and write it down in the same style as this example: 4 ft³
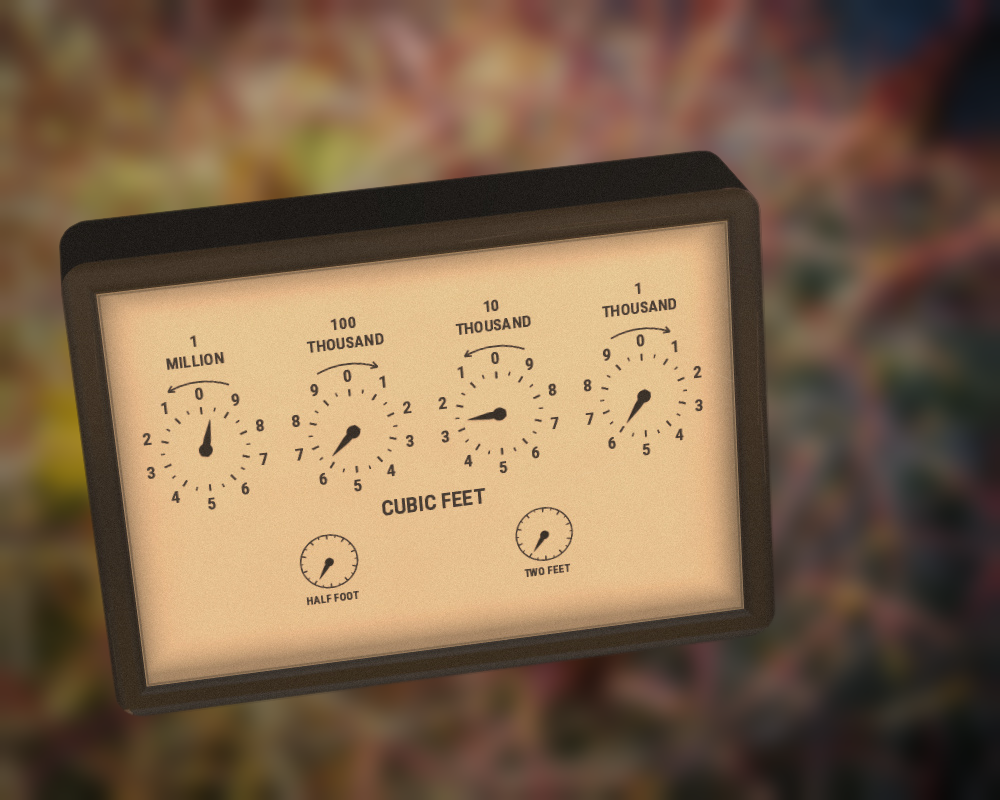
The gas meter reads 962600 ft³
